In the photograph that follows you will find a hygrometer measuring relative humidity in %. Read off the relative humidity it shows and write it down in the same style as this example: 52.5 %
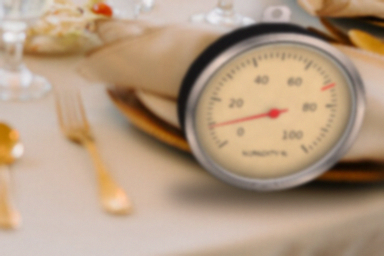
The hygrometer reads 10 %
